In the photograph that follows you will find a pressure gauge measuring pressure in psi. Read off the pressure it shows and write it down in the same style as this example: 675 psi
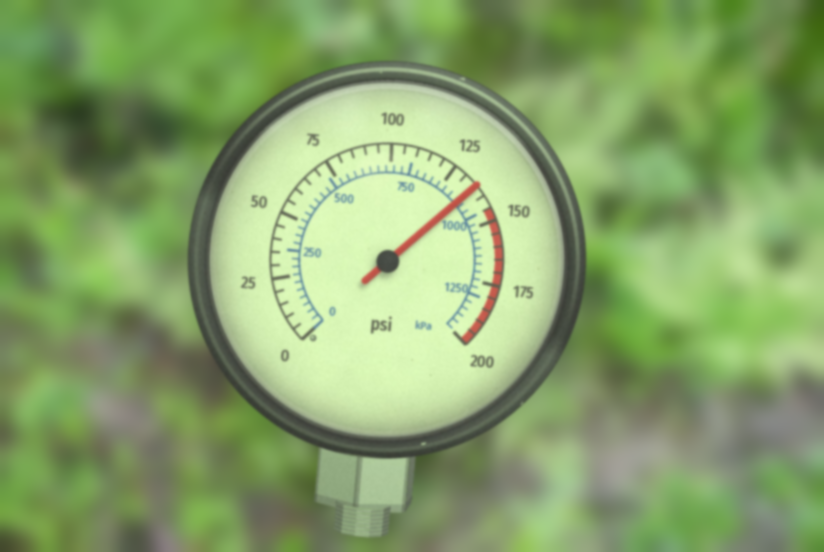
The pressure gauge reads 135 psi
